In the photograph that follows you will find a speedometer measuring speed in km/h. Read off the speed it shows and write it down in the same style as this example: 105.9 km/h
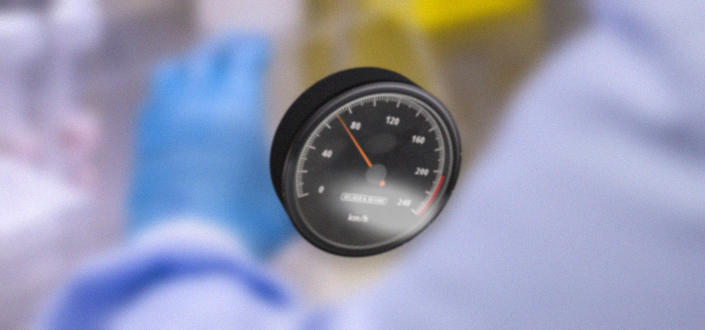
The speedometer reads 70 km/h
